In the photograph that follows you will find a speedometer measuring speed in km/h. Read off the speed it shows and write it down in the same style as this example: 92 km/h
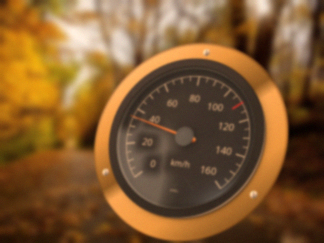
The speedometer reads 35 km/h
